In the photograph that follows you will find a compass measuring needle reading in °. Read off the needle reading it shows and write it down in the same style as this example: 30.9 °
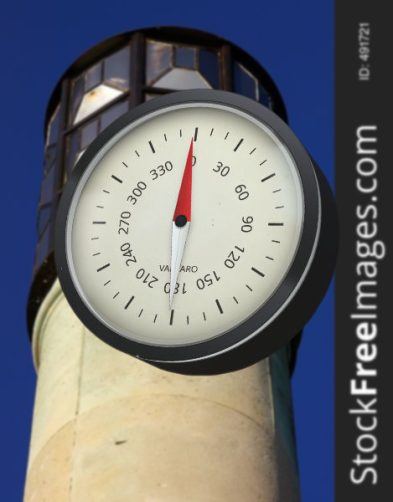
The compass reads 0 °
